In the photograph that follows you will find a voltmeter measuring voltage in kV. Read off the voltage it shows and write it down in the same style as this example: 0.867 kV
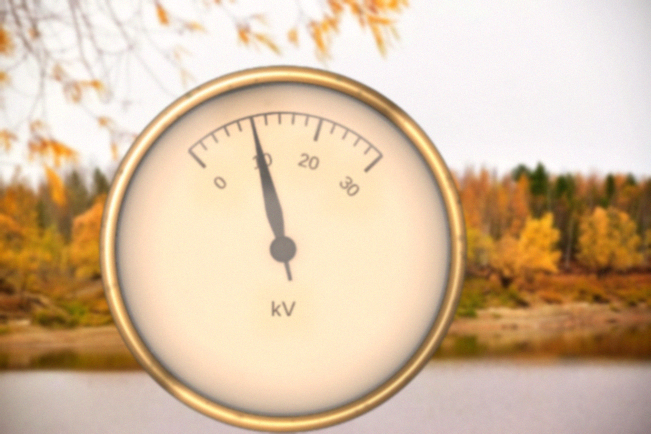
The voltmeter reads 10 kV
